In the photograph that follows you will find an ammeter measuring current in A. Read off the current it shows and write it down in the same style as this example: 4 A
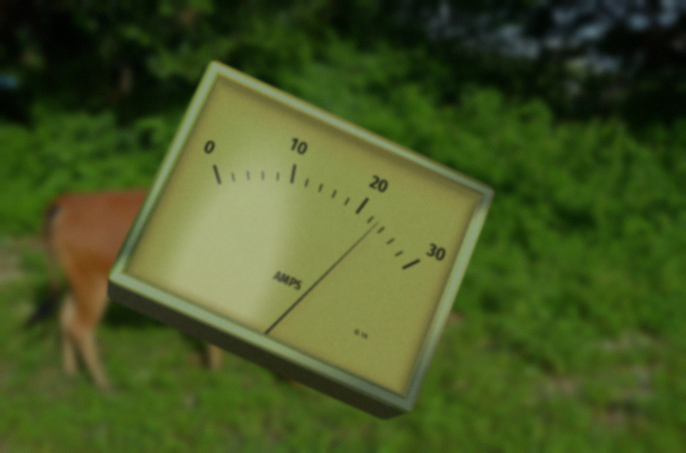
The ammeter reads 23 A
